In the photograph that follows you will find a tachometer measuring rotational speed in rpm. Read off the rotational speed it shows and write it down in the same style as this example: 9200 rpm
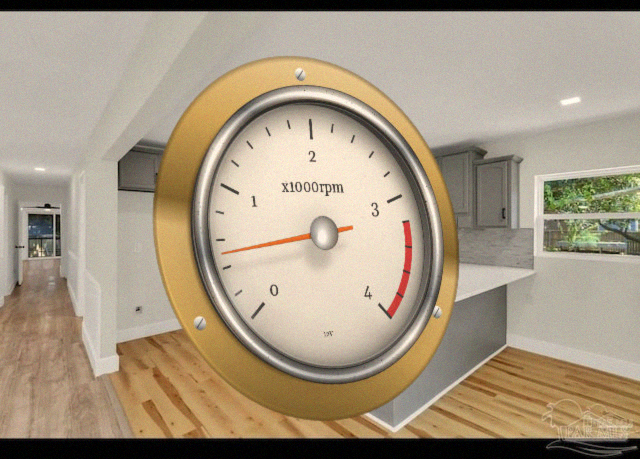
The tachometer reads 500 rpm
